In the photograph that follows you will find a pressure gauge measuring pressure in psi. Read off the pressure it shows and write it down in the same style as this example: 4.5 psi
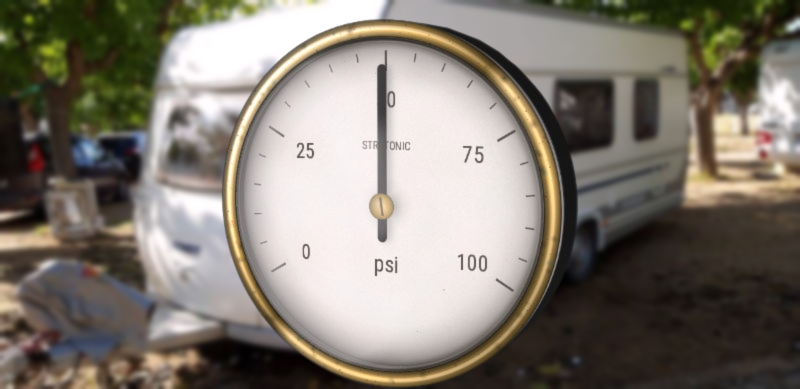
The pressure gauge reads 50 psi
